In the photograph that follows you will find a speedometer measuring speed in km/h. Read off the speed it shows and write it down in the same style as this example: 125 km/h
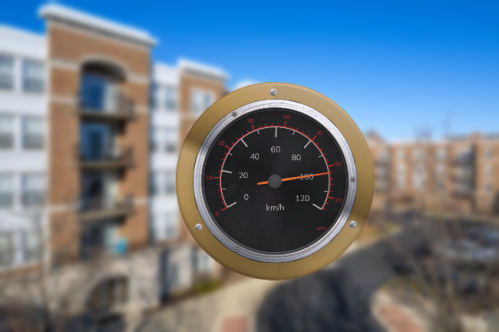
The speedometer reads 100 km/h
